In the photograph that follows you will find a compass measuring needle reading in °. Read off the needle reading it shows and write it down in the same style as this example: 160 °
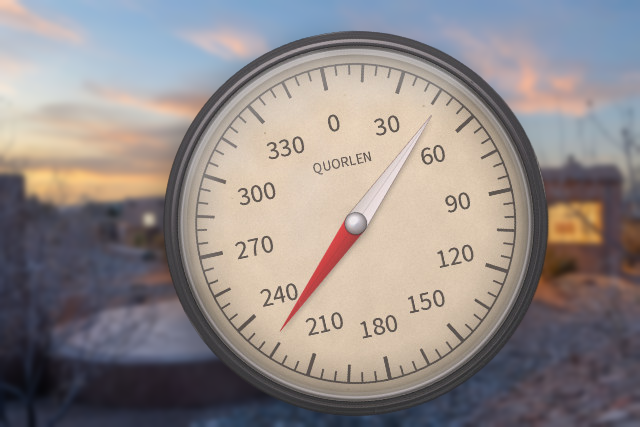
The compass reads 227.5 °
